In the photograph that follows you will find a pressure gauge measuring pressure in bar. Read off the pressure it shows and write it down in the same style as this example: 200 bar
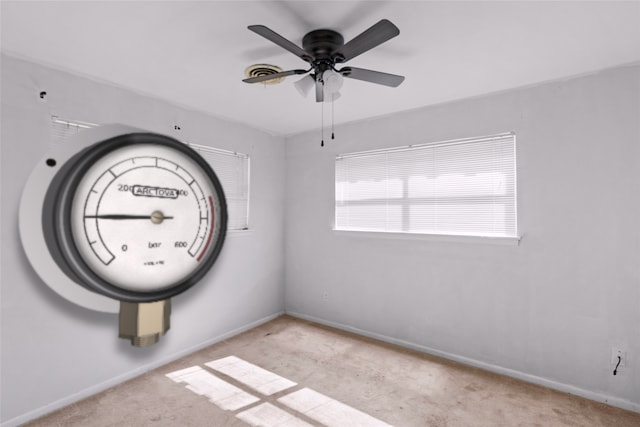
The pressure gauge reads 100 bar
